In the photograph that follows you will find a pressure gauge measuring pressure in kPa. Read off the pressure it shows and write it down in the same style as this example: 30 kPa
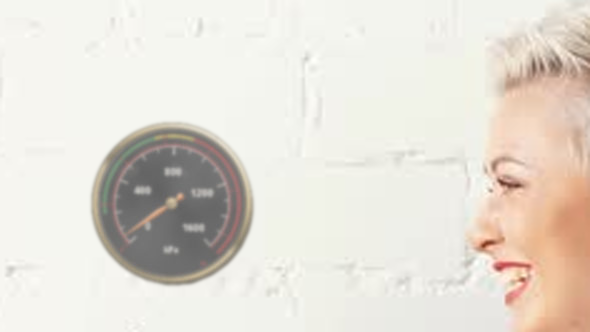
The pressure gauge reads 50 kPa
